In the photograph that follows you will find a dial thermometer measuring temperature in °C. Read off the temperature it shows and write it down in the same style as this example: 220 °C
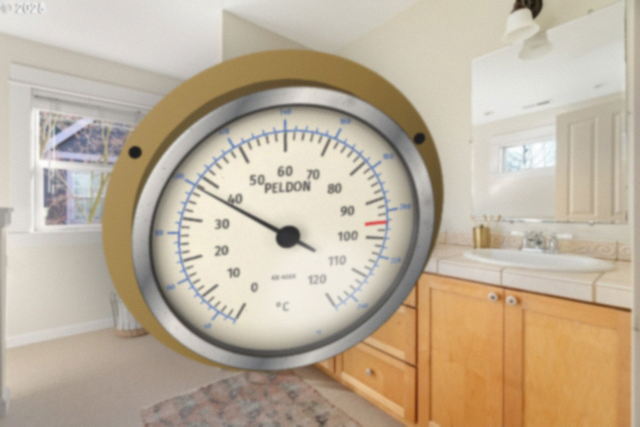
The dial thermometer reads 38 °C
